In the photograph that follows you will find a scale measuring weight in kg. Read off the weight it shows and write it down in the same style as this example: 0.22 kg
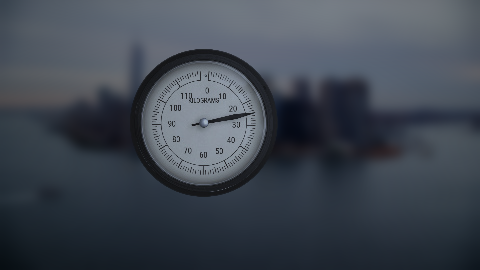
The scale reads 25 kg
